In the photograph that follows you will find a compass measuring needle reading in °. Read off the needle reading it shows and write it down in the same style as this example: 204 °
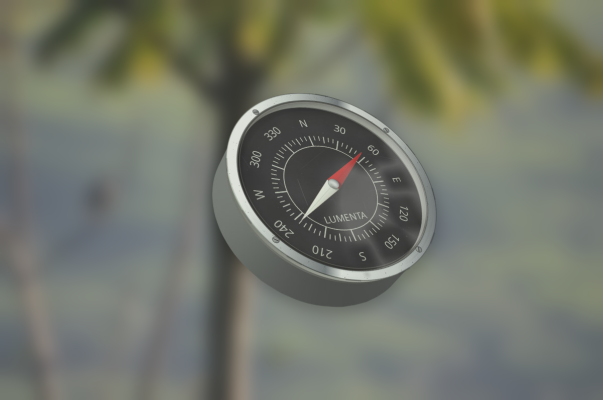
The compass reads 55 °
